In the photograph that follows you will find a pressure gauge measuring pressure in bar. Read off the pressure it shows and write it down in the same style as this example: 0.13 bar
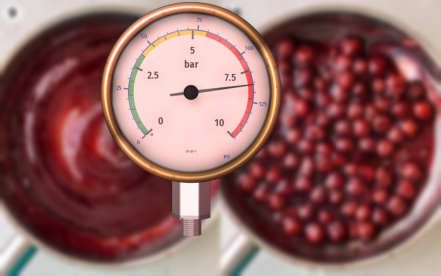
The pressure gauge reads 8 bar
